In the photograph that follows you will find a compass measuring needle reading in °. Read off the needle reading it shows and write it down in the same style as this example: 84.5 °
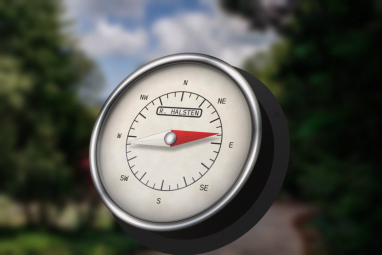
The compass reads 80 °
